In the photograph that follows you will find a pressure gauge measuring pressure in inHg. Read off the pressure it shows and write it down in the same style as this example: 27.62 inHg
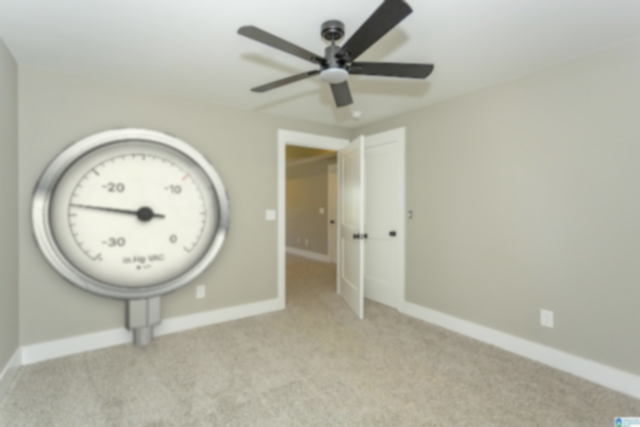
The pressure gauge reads -24 inHg
